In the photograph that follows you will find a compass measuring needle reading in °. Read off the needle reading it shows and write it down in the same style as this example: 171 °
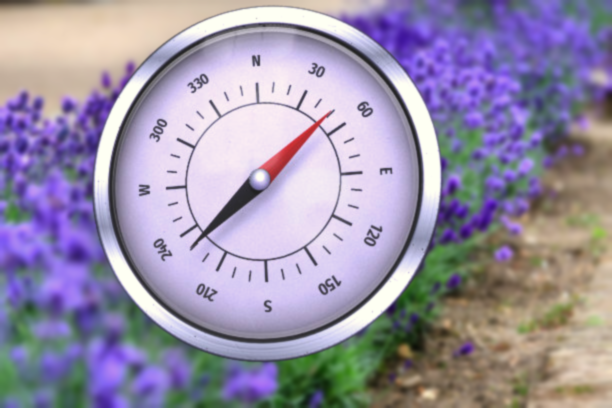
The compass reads 50 °
